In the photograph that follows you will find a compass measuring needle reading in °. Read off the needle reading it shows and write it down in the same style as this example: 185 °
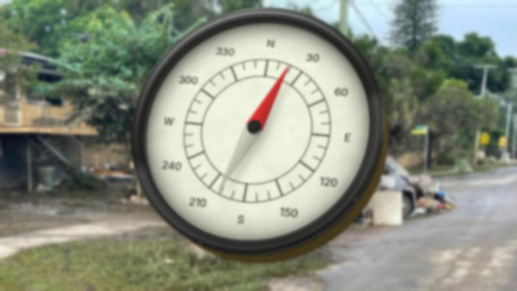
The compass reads 20 °
